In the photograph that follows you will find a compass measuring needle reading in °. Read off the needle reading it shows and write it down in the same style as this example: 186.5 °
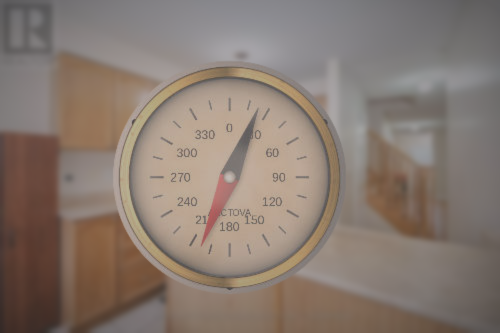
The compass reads 202.5 °
